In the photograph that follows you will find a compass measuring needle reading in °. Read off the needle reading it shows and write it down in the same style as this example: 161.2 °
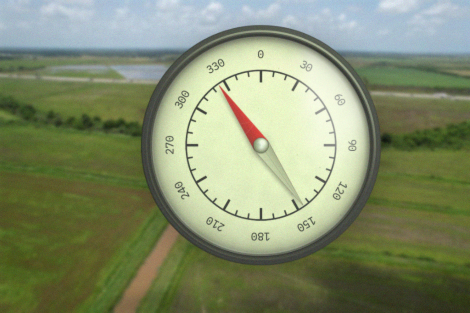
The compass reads 325 °
